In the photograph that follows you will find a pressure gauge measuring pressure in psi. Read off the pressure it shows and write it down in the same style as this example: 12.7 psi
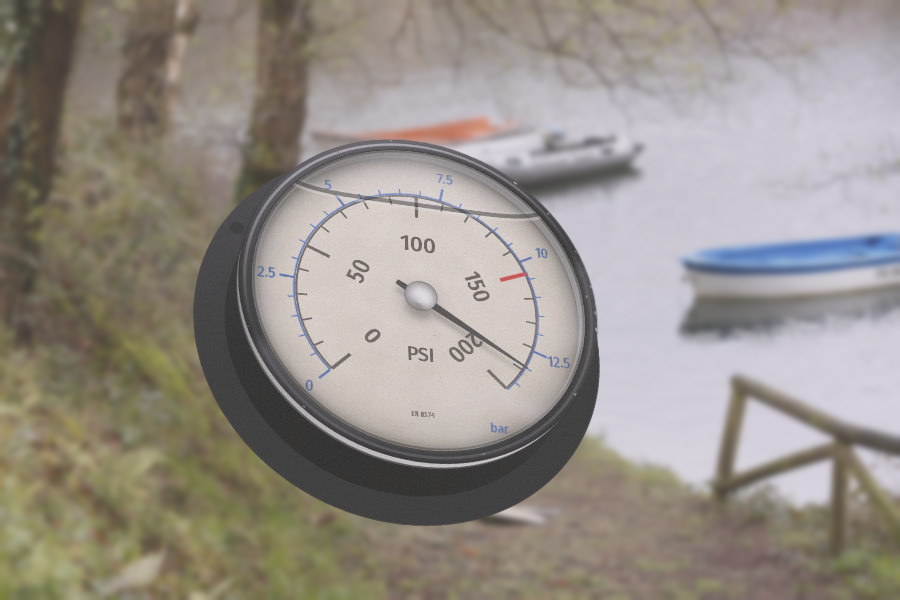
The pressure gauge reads 190 psi
